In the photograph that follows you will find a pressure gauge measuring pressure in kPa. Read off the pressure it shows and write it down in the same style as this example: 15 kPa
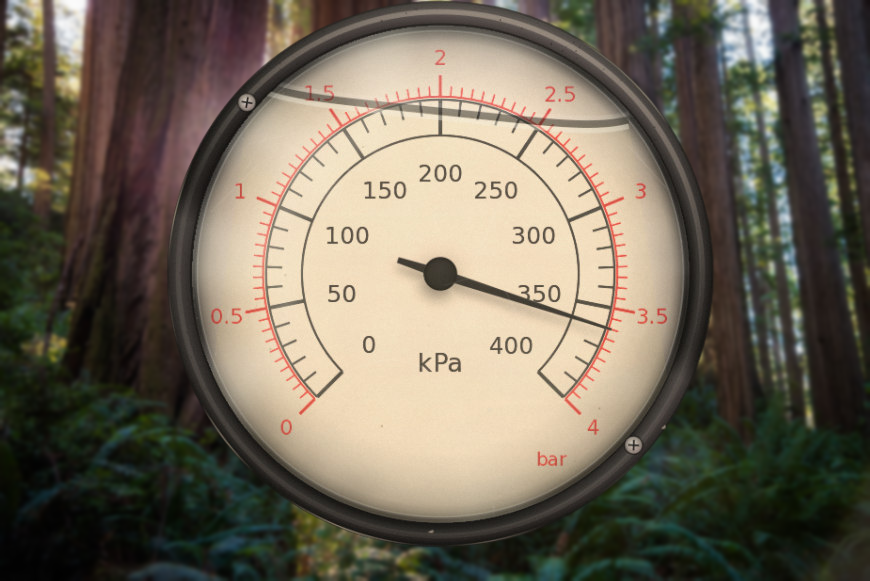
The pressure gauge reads 360 kPa
